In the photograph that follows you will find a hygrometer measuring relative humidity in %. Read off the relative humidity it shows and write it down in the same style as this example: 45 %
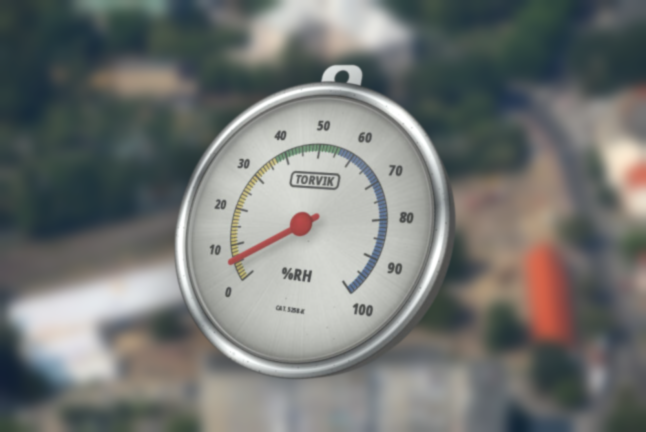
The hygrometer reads 5 %
